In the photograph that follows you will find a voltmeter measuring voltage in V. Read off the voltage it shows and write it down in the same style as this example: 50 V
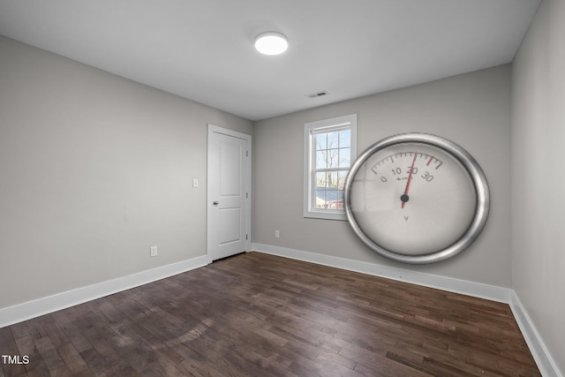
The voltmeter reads 20 V
